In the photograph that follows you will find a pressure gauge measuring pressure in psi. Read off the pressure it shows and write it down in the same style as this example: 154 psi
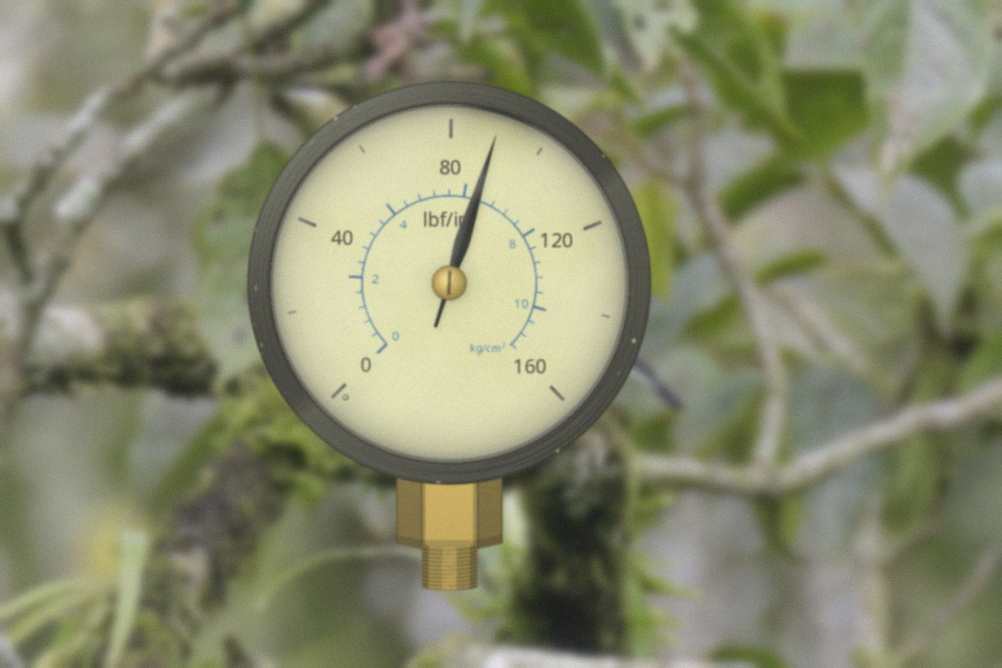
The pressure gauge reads 90 psi
